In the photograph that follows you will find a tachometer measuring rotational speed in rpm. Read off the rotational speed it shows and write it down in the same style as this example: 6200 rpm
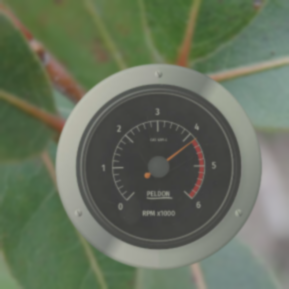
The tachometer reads 4200 rpm
